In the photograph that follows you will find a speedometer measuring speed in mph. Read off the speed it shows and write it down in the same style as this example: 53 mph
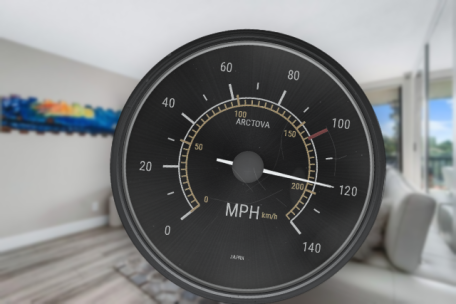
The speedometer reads 120 mph
